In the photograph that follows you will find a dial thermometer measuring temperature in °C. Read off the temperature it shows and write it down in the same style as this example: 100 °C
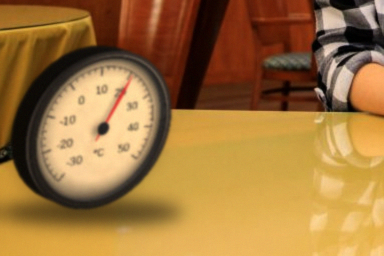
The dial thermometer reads 20 °C
